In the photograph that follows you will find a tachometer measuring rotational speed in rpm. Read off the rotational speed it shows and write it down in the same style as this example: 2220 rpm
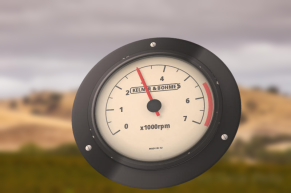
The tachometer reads 3000 rpm
